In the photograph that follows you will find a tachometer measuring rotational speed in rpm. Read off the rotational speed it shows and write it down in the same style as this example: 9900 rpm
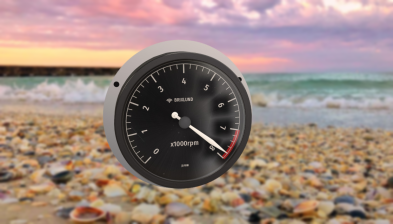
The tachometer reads 7800 rpm
